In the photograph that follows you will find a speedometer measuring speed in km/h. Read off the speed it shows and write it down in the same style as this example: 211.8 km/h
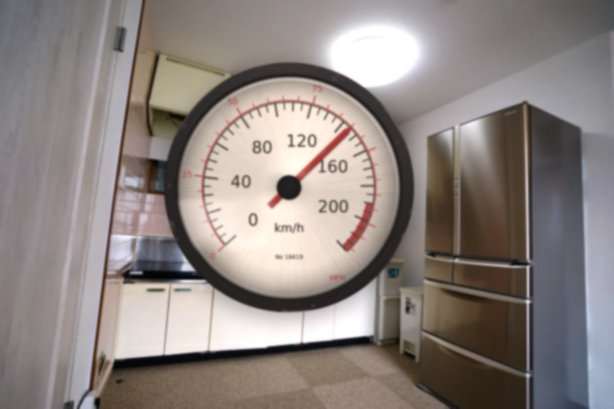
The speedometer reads 145 km/h
